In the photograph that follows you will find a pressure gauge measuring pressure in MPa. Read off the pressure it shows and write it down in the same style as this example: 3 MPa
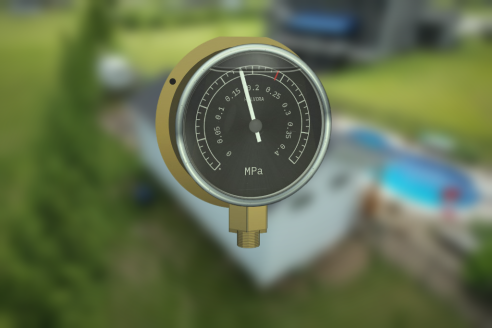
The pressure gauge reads 0.18 MPa
